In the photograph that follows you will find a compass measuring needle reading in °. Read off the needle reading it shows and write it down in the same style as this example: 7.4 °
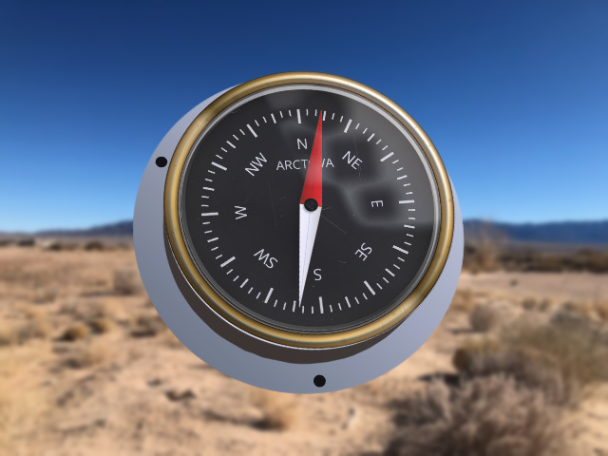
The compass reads 12.5 °
